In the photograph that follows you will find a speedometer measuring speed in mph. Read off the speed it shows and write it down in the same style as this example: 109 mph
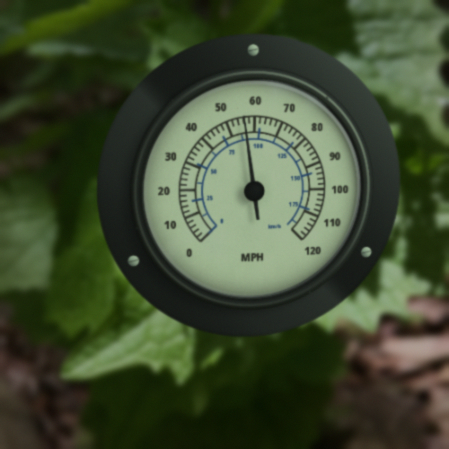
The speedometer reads 56 mph
